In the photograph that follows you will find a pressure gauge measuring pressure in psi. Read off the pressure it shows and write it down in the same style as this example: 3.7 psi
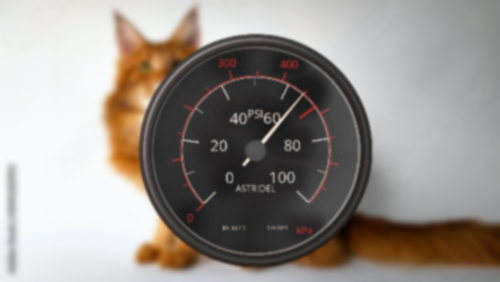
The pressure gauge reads 65 psi
